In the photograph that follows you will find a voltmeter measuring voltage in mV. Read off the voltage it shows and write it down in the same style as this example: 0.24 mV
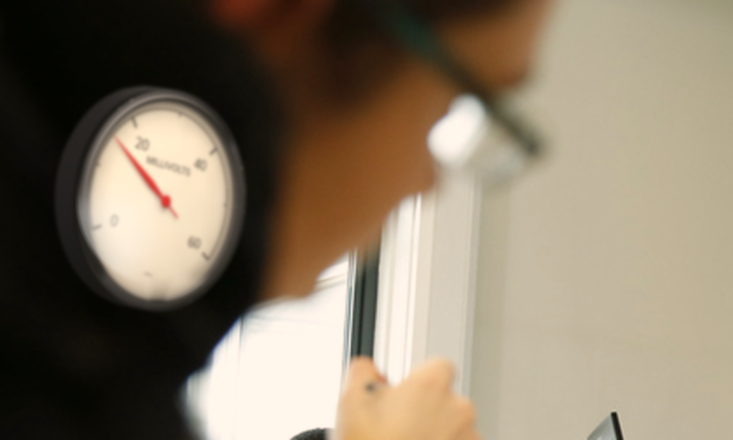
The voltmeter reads 15 mV
